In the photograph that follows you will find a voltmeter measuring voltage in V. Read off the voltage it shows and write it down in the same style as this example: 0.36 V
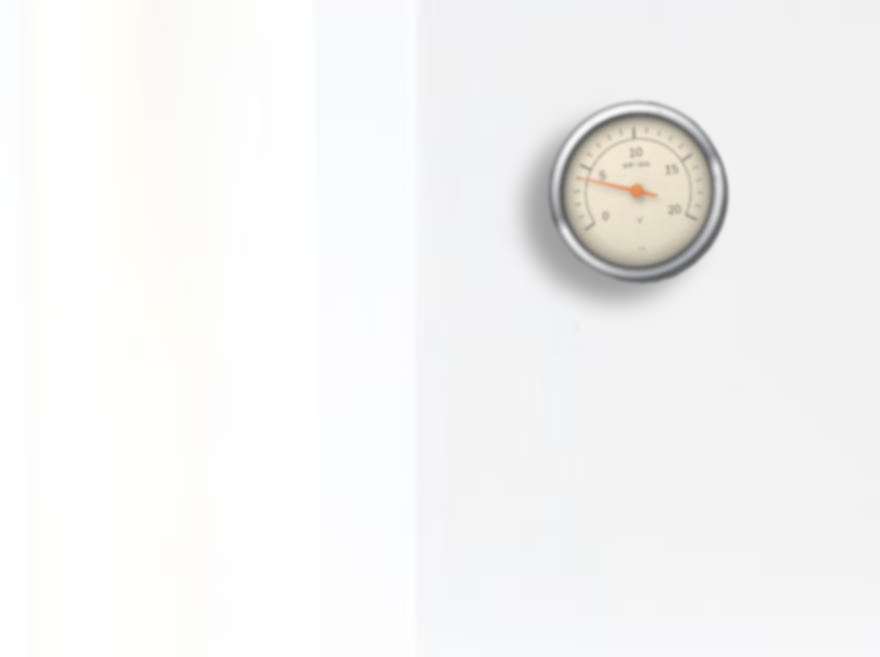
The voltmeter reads 4 V
